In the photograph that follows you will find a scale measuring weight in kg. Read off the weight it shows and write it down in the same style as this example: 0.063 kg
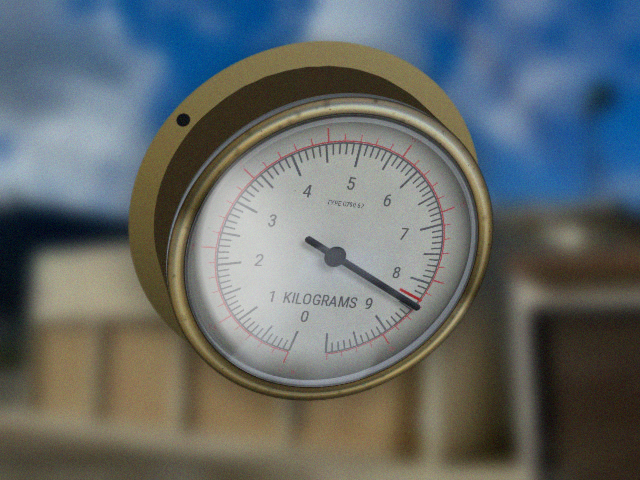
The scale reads 8.4 kg
